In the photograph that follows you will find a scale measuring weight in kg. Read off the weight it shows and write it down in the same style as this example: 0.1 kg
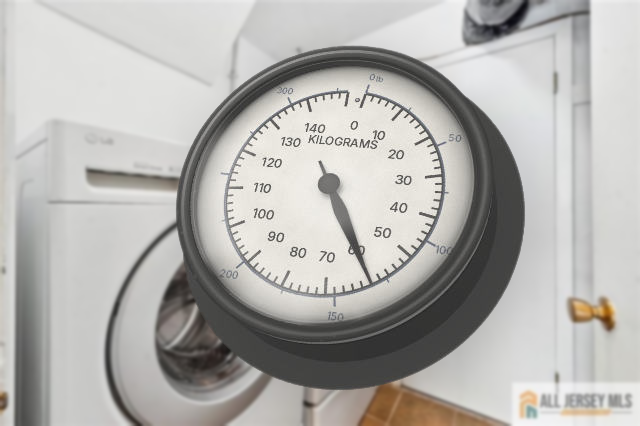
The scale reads 60 kg
